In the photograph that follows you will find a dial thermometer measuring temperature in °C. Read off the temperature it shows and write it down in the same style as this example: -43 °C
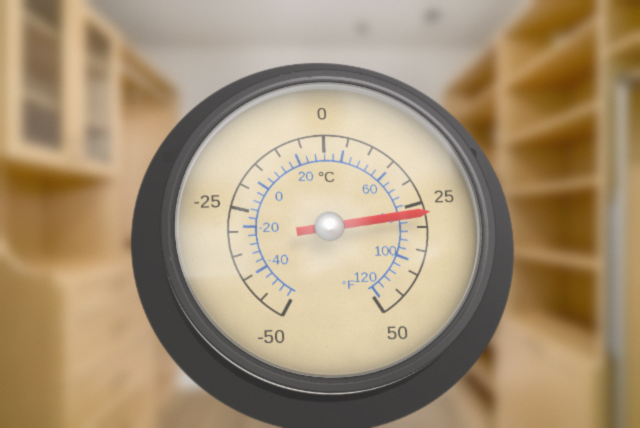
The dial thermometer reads 27.5 °C
